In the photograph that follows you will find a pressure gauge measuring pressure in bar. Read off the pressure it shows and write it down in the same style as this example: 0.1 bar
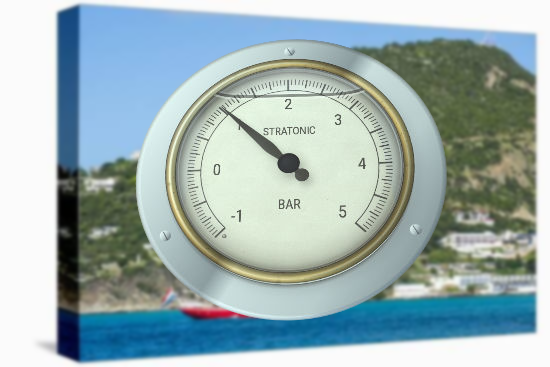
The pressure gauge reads 1 bar
